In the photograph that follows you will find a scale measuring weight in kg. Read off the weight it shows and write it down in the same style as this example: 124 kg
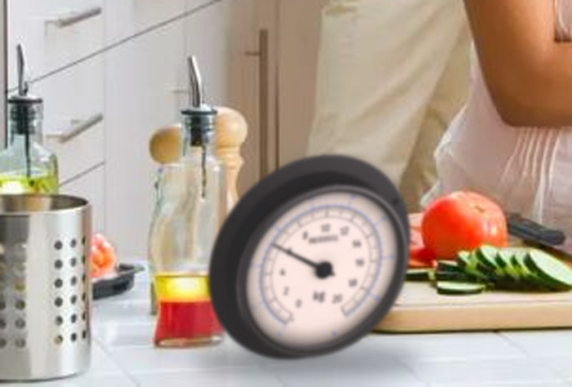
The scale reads 6 kg
